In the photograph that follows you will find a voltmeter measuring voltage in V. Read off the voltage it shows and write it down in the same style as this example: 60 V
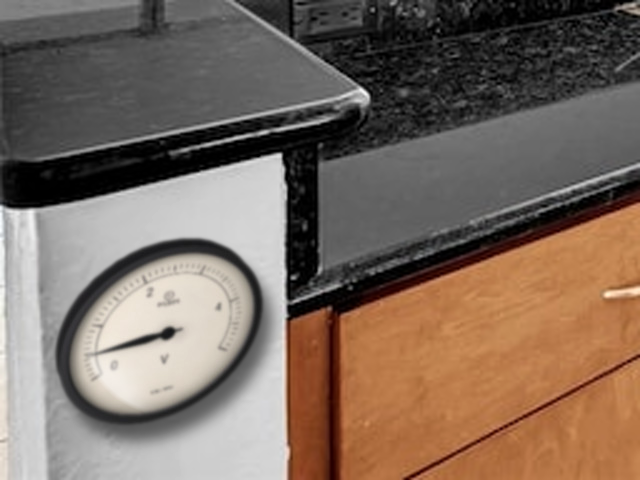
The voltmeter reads 0.5 V
